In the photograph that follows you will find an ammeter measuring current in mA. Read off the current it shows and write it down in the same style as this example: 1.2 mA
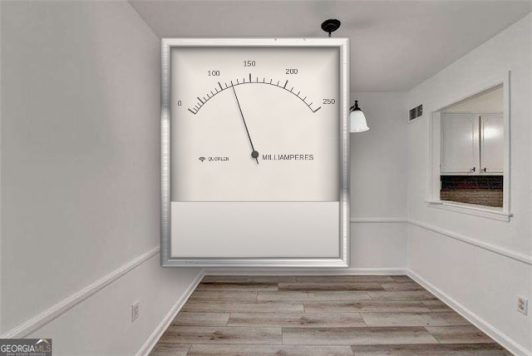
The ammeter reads 120 mA
